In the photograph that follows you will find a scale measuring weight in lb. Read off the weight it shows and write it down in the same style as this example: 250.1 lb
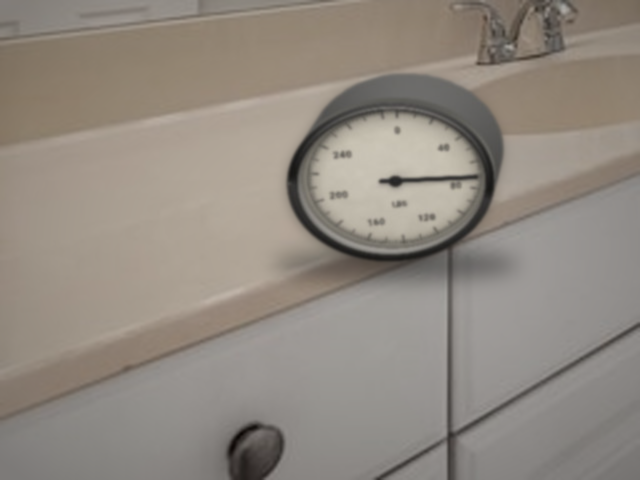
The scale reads 70 lb
